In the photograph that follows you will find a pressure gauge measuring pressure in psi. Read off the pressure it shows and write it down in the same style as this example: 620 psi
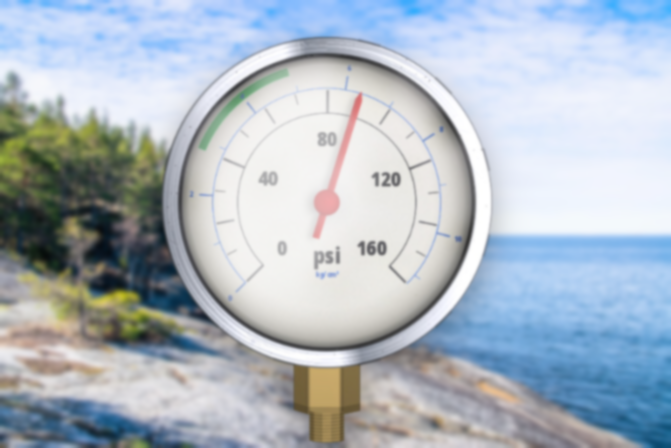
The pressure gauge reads 90 psi
